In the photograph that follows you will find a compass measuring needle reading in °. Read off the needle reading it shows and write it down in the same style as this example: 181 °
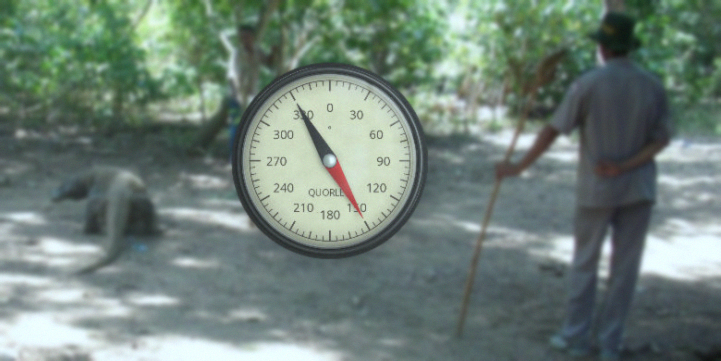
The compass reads 150 °
